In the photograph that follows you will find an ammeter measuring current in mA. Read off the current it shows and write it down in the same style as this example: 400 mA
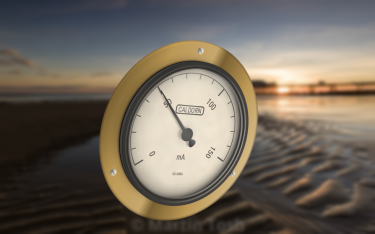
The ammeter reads 50 mA
